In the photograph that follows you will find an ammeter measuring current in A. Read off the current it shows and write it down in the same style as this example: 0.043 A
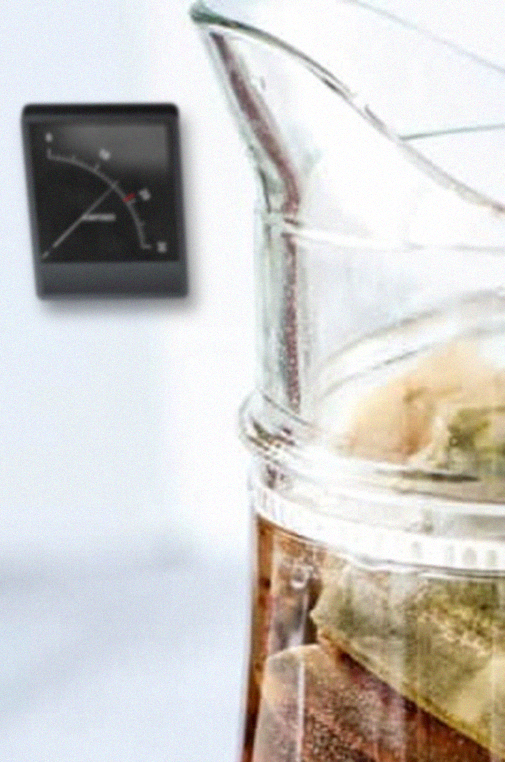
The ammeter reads 15 A
